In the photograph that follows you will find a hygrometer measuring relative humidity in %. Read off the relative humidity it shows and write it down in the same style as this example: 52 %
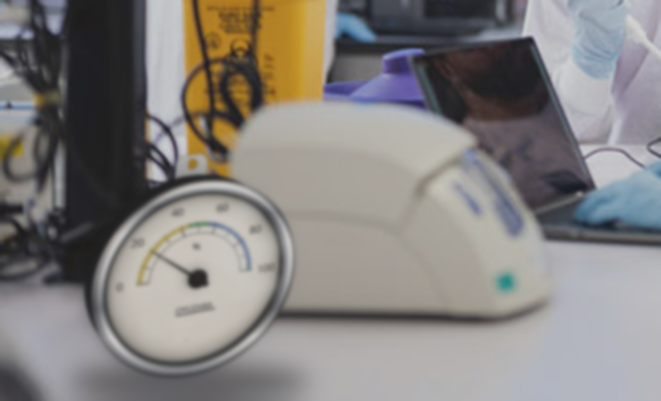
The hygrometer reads 20 %
